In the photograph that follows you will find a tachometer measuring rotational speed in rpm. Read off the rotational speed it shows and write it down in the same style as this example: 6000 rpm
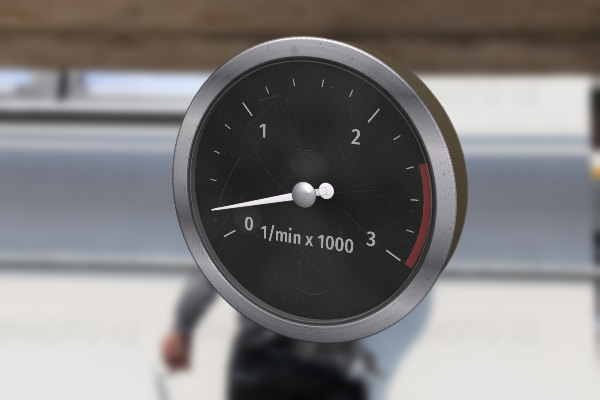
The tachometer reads 200 rpm
